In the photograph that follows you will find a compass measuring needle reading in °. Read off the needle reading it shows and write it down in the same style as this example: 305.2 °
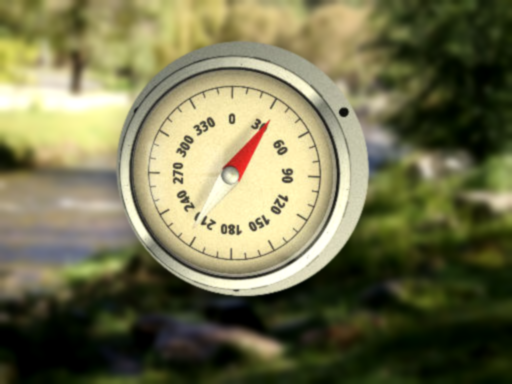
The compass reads 35 °
